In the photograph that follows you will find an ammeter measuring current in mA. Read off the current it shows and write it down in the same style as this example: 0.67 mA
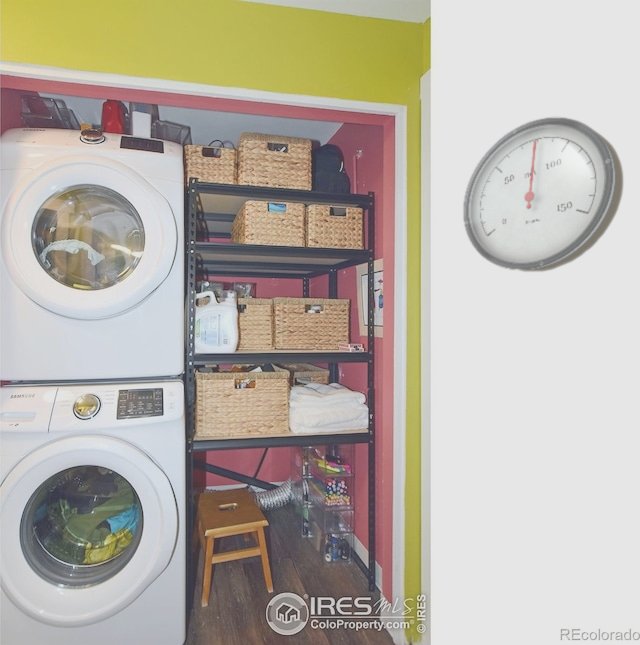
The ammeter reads 80 mA
